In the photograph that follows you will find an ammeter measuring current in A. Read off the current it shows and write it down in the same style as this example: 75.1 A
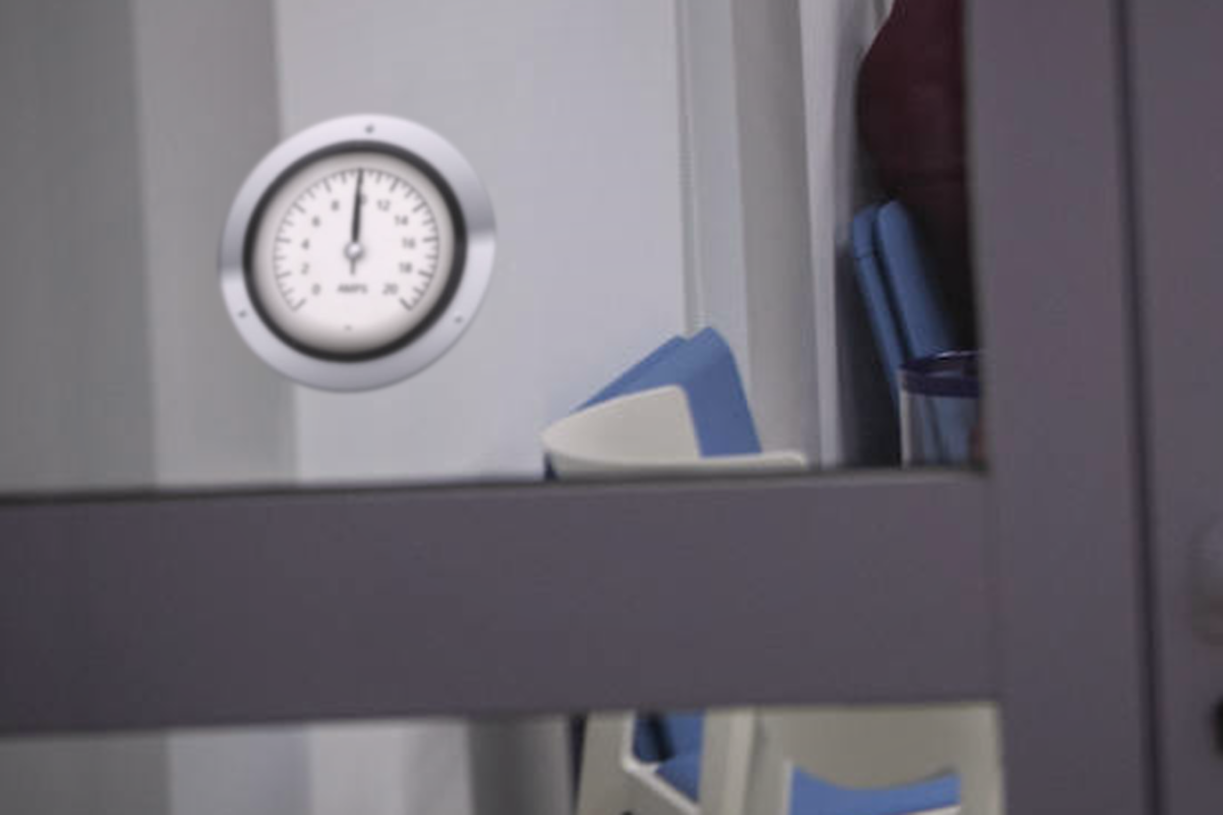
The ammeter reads 10 A
